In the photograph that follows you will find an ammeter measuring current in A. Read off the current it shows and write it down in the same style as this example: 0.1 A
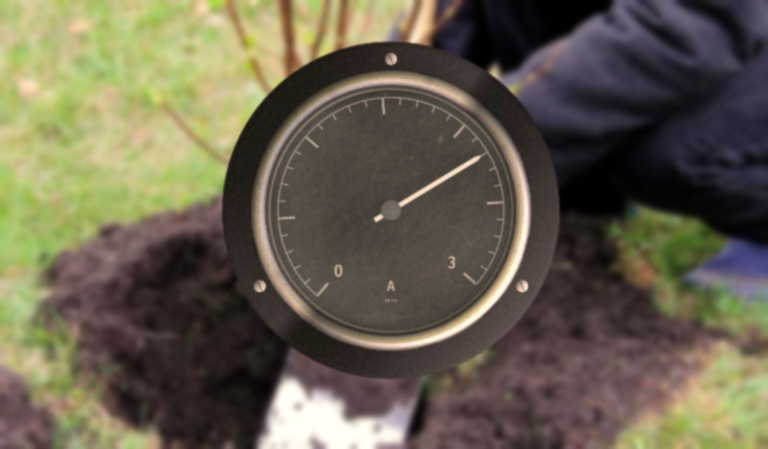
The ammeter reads 2.2 A
